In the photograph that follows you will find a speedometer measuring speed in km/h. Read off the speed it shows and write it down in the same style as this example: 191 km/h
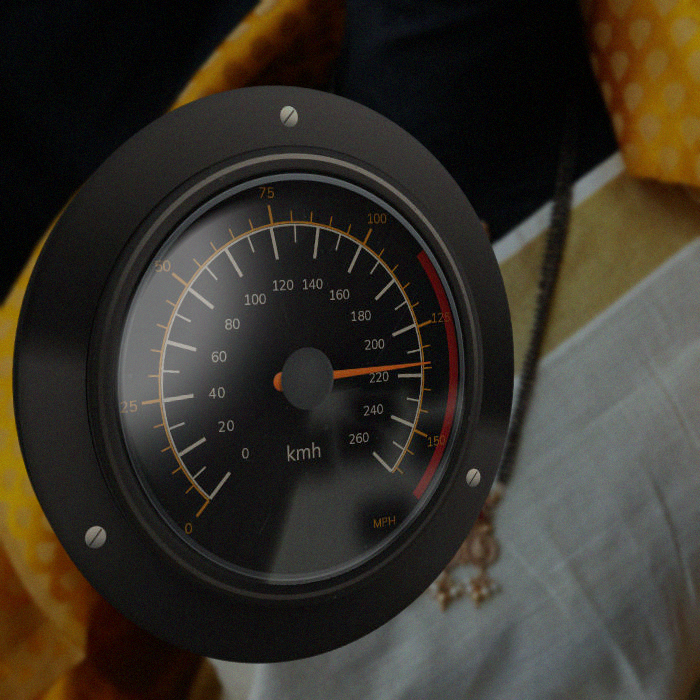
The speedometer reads 215 km/h
